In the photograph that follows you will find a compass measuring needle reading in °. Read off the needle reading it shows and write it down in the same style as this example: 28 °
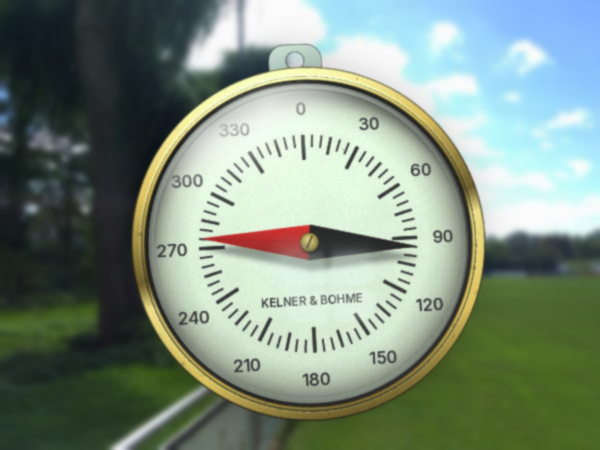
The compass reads 275 °
